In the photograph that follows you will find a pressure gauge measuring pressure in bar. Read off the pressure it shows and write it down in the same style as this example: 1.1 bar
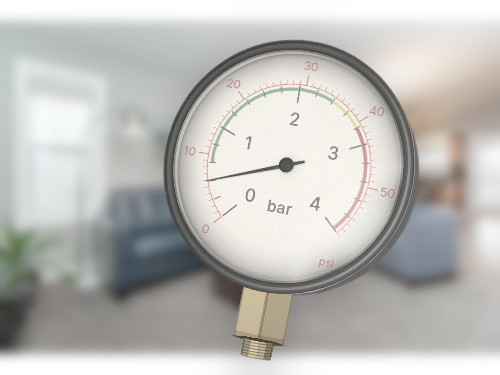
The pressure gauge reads 0.4 bar
